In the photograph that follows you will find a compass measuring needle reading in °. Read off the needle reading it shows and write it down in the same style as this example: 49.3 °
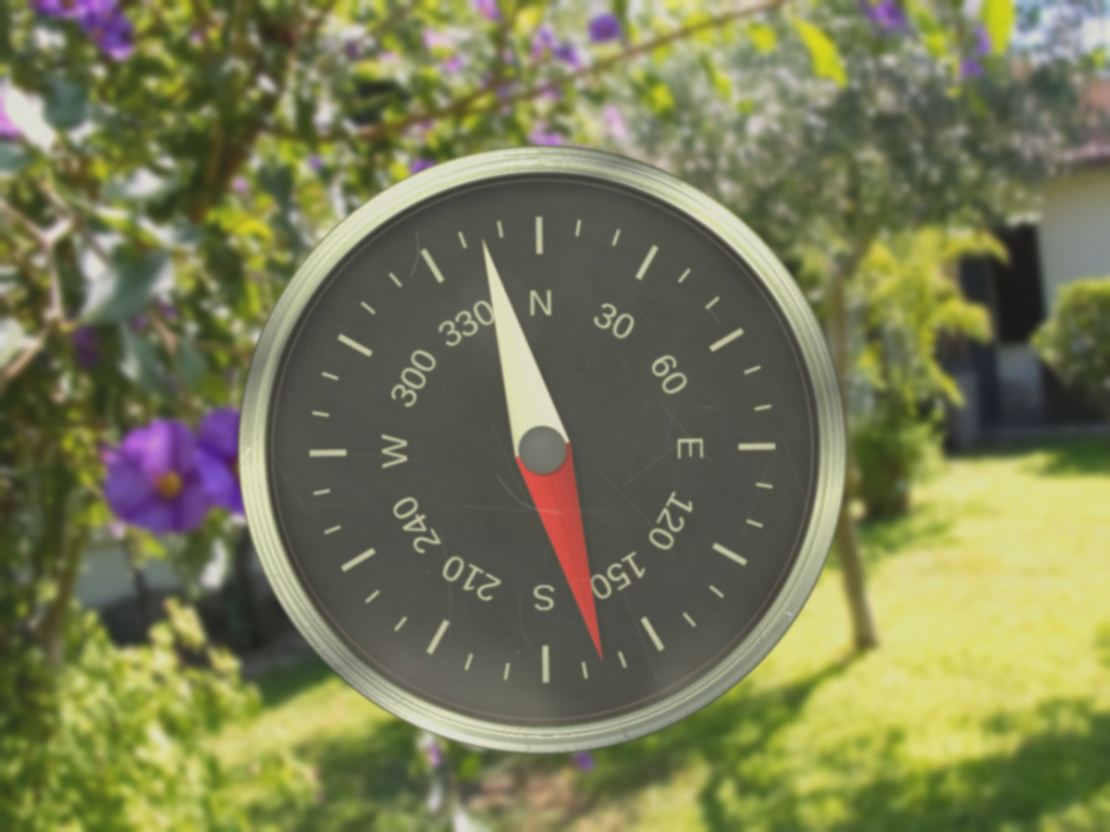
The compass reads 165 °
